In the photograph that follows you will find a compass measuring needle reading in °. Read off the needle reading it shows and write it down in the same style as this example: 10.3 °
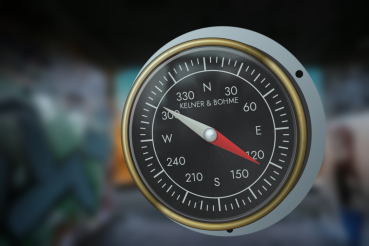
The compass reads 125 °
